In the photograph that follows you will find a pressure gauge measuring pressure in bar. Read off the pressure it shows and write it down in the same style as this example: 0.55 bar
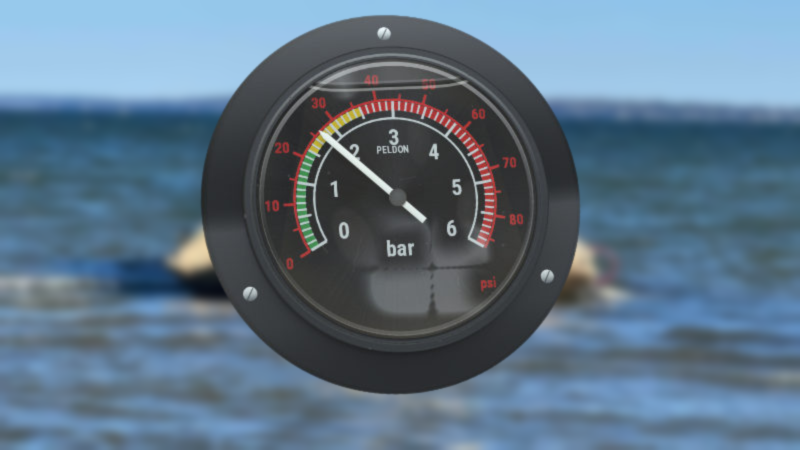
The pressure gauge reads 1.8 bar
